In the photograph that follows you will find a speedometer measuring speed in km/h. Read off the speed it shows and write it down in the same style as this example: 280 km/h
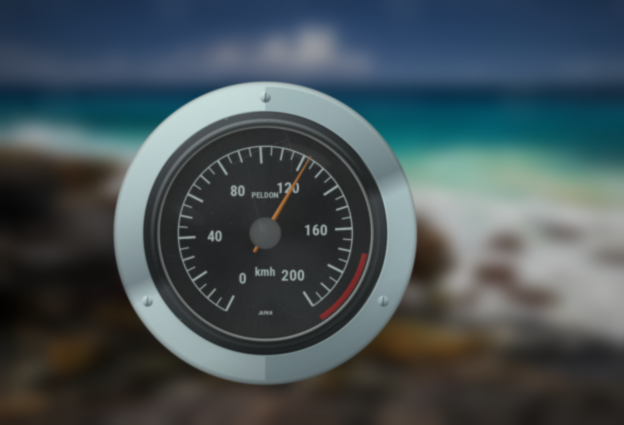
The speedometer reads 122.5 km/h
